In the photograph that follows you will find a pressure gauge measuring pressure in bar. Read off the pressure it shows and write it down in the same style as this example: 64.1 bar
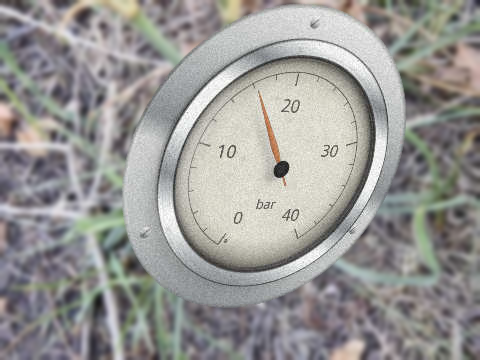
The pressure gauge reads 16 bar
